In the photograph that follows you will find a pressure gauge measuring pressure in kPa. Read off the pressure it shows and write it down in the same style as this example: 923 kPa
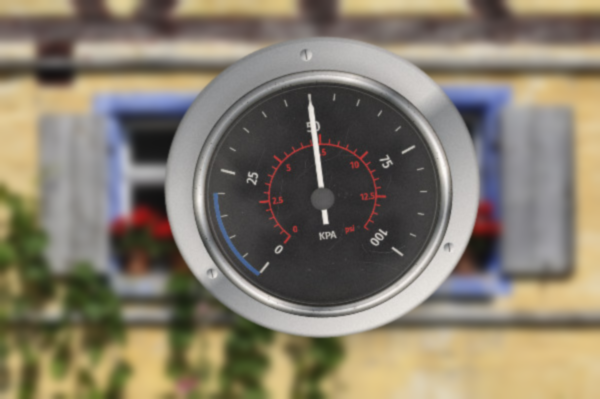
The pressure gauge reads 50 kPa
